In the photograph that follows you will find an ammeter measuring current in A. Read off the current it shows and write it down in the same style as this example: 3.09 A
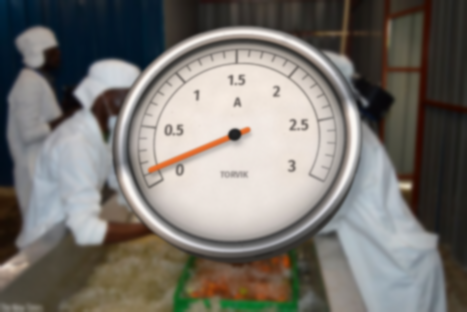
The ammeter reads 0.1 A
